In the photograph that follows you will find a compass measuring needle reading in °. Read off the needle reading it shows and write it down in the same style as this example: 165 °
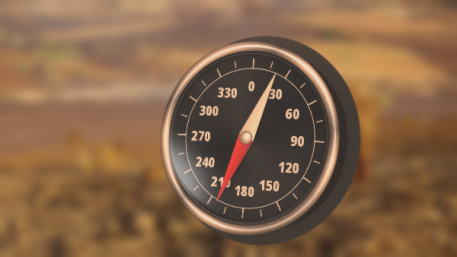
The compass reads 202.5 °
